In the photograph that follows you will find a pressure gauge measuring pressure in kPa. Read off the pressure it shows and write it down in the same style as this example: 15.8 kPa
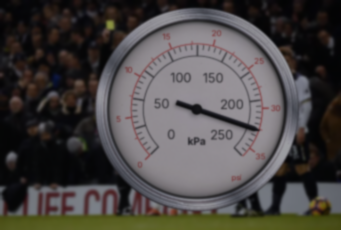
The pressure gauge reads 225 kPa
